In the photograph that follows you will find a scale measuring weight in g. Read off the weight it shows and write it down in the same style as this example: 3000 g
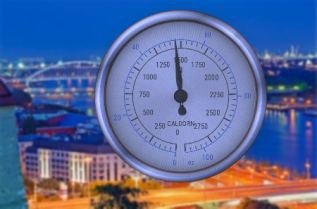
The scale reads 1450 g
